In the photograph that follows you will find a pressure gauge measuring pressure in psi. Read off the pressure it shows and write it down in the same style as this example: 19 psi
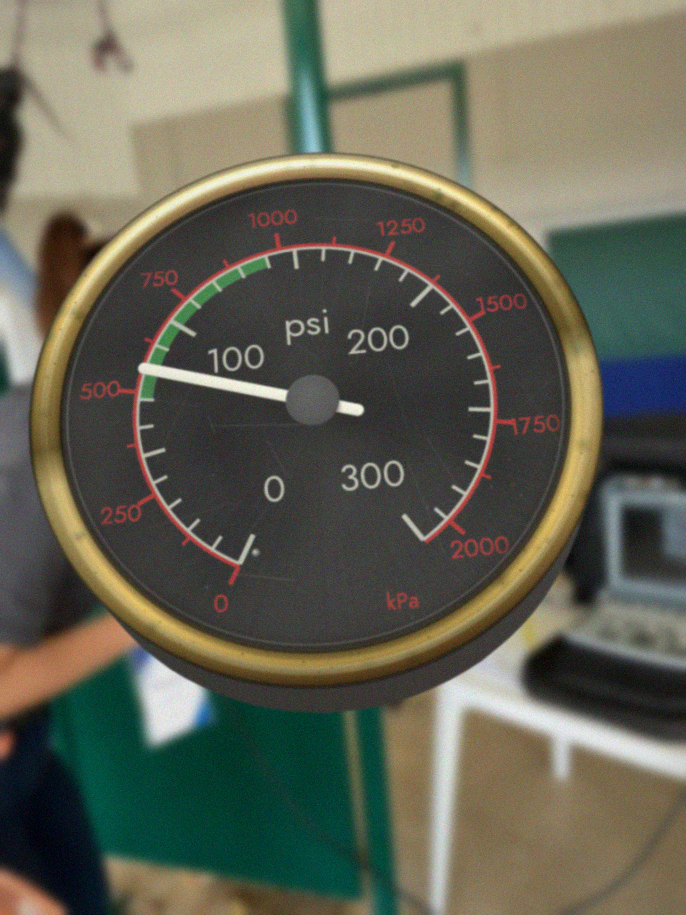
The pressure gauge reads 80 psi
